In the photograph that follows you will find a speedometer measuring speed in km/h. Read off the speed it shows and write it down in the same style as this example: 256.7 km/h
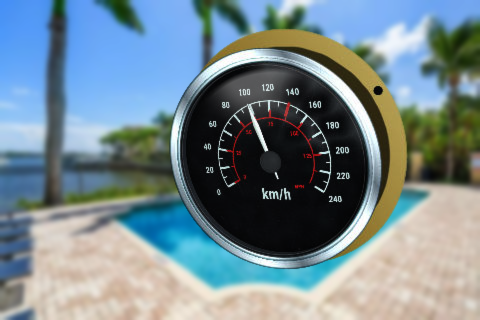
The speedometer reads 100 km/h
